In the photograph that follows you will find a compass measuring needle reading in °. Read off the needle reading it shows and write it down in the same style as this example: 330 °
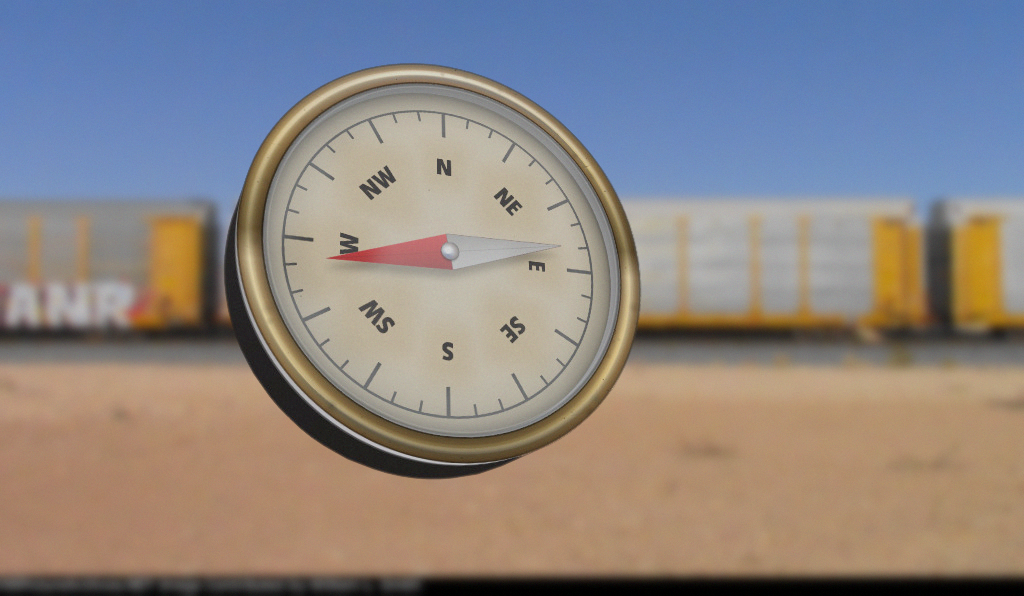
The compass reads 260 °
